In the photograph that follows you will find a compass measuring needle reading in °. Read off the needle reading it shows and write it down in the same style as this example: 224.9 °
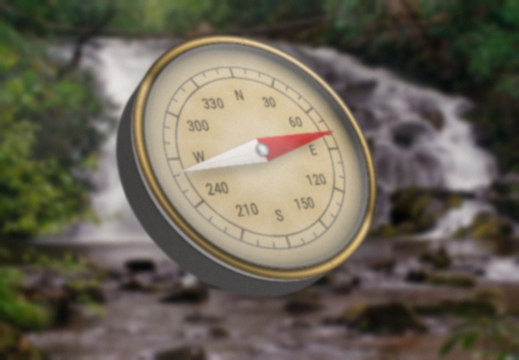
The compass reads 80 °
